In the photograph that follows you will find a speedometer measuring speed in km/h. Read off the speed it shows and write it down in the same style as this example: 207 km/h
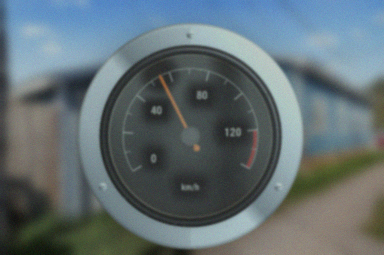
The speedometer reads 55 km/h
